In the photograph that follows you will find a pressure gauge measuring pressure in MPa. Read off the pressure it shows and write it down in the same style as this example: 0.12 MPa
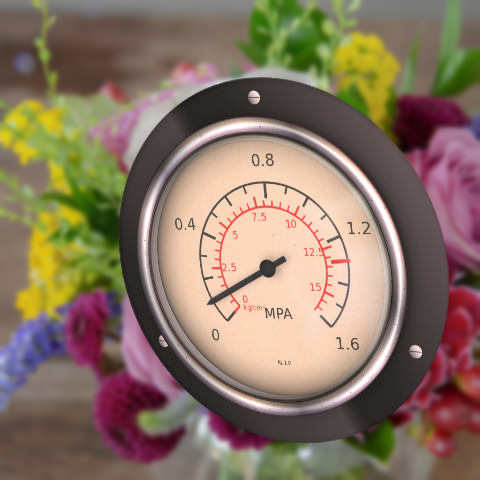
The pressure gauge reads 0.1 MPa
